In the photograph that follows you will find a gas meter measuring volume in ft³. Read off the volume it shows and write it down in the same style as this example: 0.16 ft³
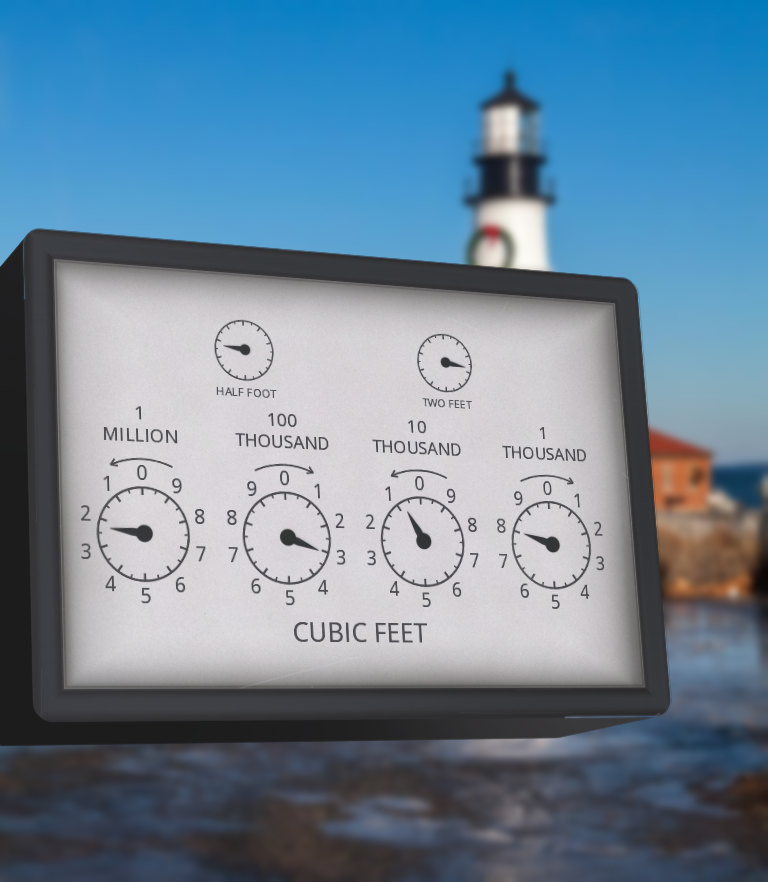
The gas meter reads 230800 ft³
